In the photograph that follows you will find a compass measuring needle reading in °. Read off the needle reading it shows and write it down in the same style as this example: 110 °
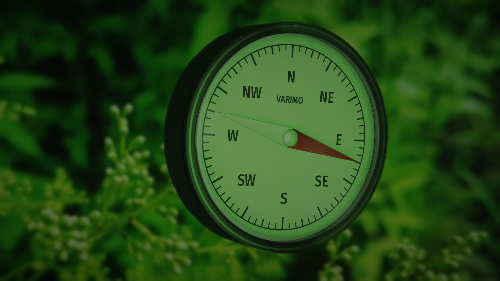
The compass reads 105 °
